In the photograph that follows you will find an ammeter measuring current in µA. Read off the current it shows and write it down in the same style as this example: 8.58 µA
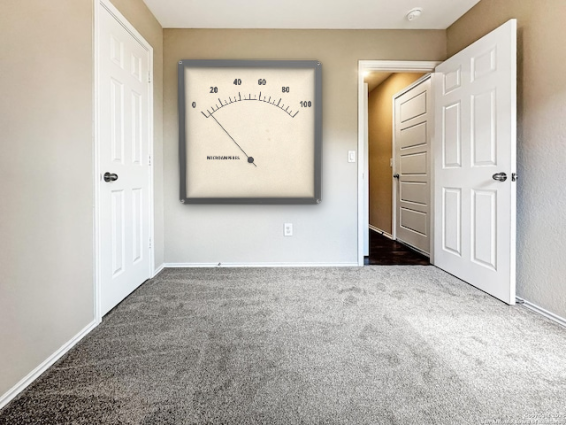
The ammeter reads 5 µA
